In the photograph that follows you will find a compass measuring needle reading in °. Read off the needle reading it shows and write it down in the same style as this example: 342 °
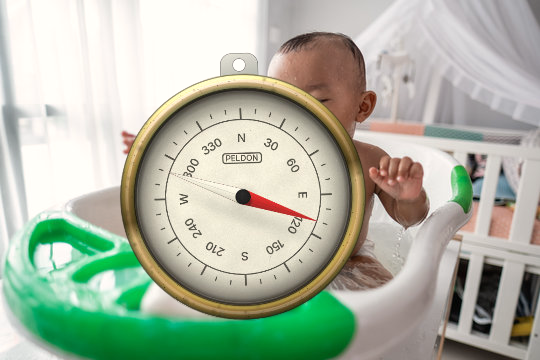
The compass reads 110 °
